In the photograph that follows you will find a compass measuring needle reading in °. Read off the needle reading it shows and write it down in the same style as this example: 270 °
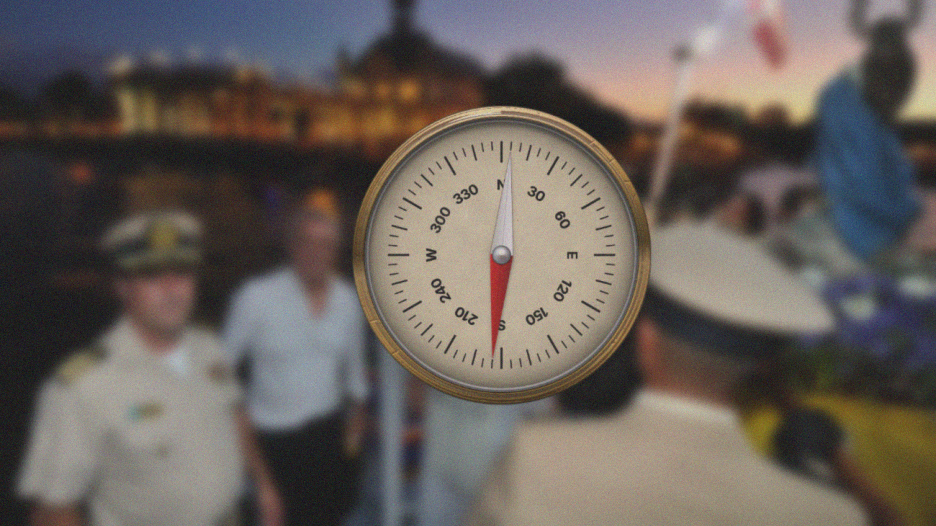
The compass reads 185 °
